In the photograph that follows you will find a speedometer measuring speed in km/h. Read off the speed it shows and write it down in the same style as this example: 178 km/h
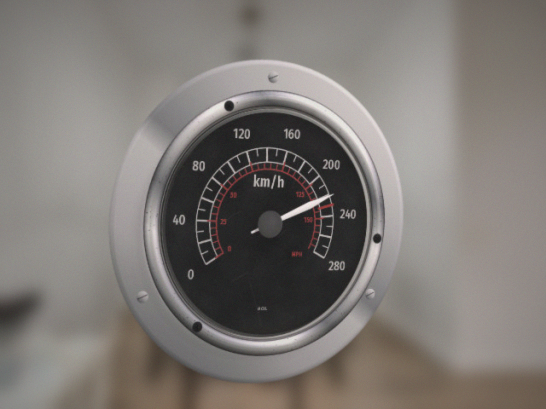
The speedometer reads 220 km/h
